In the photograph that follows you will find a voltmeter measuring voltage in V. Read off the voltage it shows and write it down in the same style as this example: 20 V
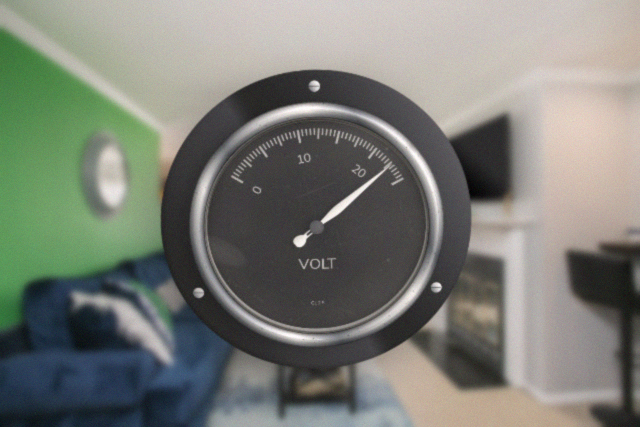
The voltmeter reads 22.5 V
